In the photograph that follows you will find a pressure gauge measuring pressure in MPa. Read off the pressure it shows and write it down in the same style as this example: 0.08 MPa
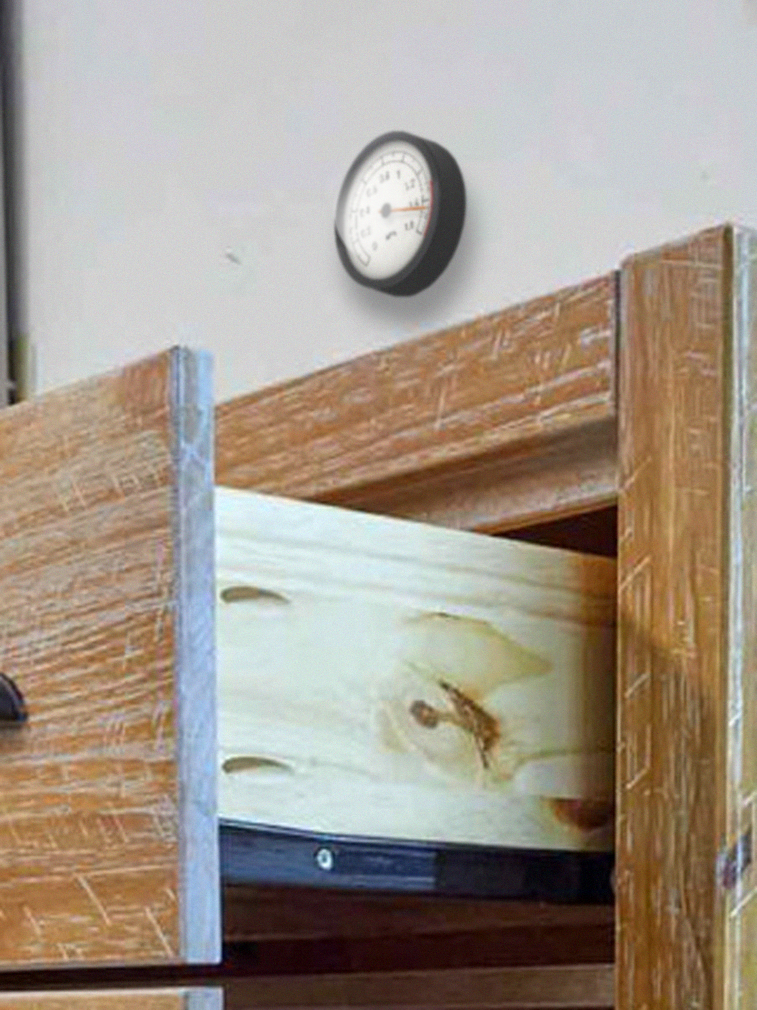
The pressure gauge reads 1.45 MPa
